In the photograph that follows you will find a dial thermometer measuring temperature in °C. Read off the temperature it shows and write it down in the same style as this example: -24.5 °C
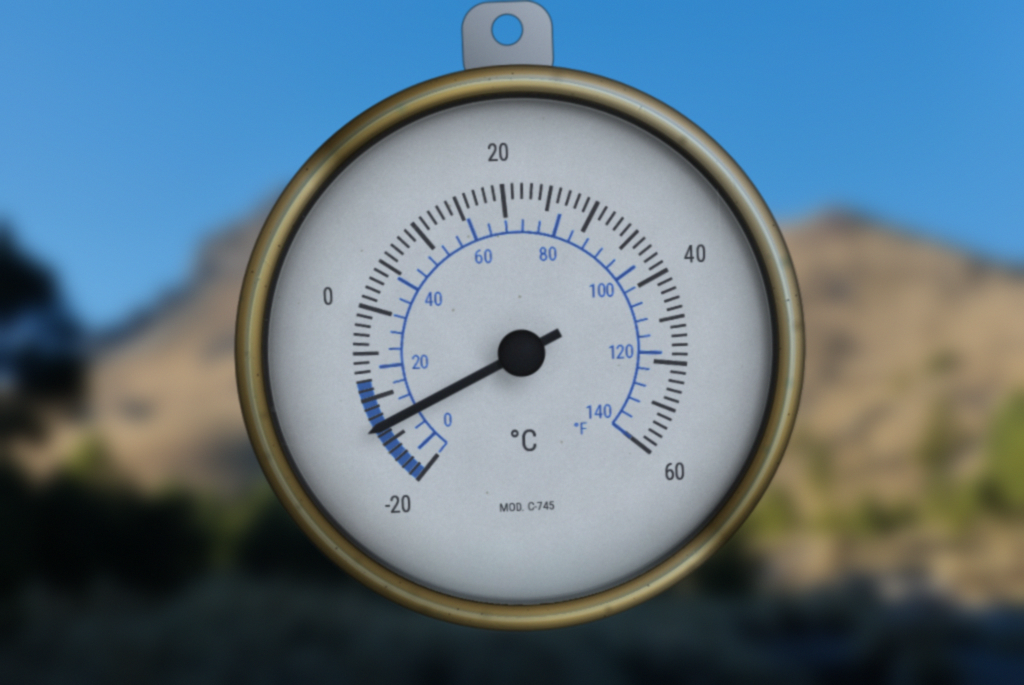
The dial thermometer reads -13 °C
